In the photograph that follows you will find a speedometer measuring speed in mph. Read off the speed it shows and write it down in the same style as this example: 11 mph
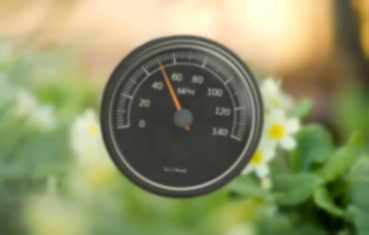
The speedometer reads 50 mph
